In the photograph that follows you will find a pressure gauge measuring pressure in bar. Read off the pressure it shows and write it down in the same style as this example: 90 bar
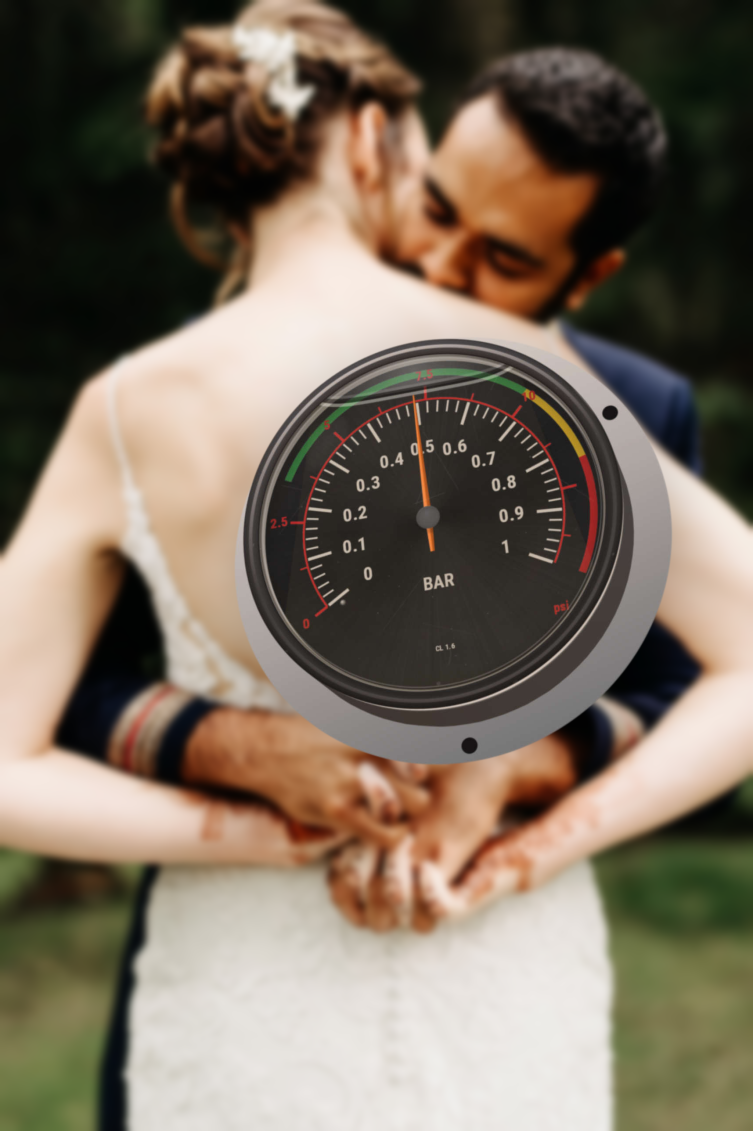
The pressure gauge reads 0.5 bar
